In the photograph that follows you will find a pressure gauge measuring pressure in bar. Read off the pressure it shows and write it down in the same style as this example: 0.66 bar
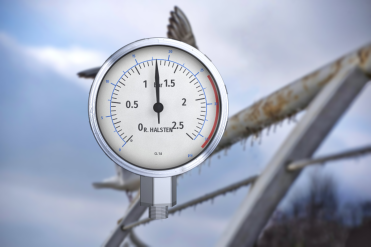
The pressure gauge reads 1.25 bar
